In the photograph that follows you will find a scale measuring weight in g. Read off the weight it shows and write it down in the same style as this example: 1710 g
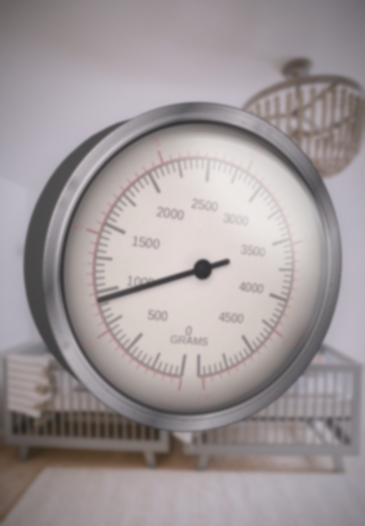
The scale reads 950 g
